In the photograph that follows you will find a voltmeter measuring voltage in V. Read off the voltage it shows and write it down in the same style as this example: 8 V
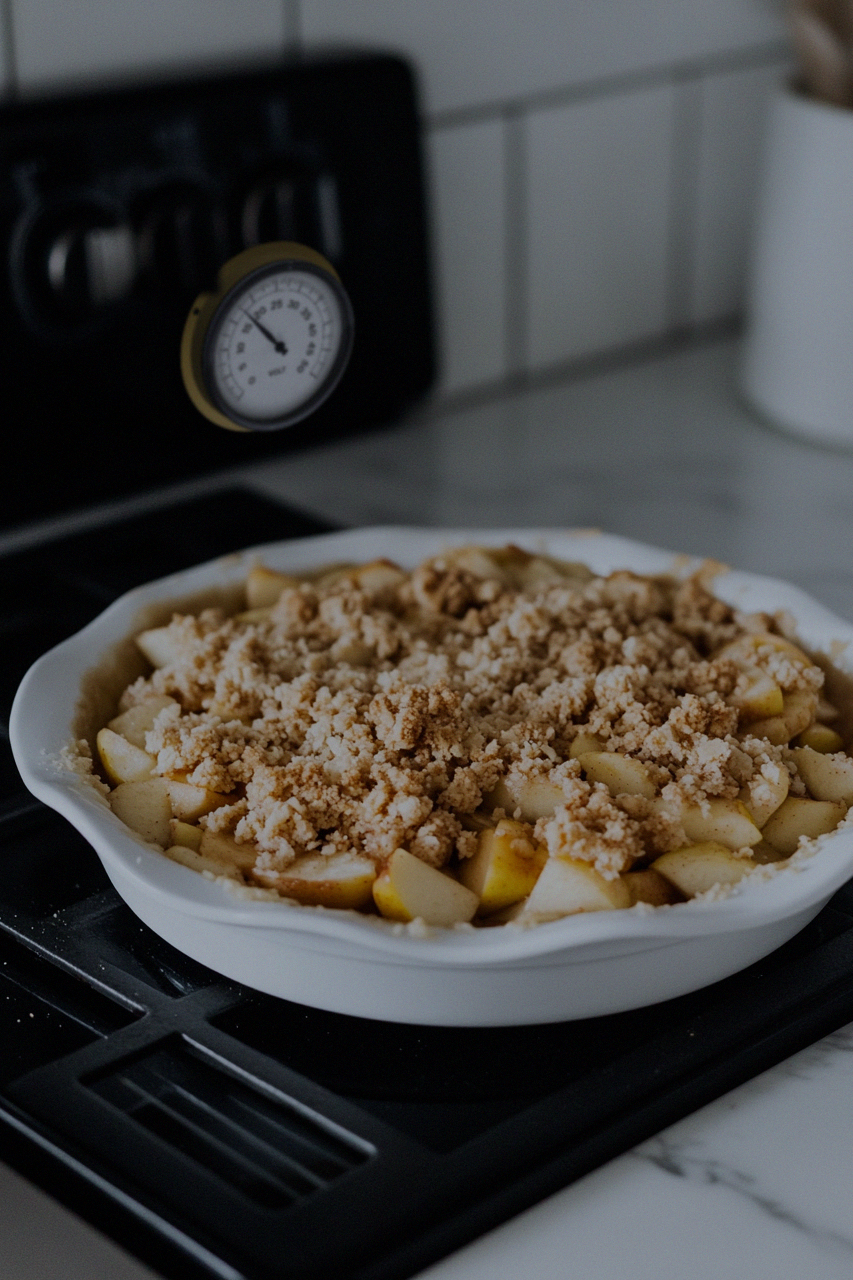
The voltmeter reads 17.5 V
